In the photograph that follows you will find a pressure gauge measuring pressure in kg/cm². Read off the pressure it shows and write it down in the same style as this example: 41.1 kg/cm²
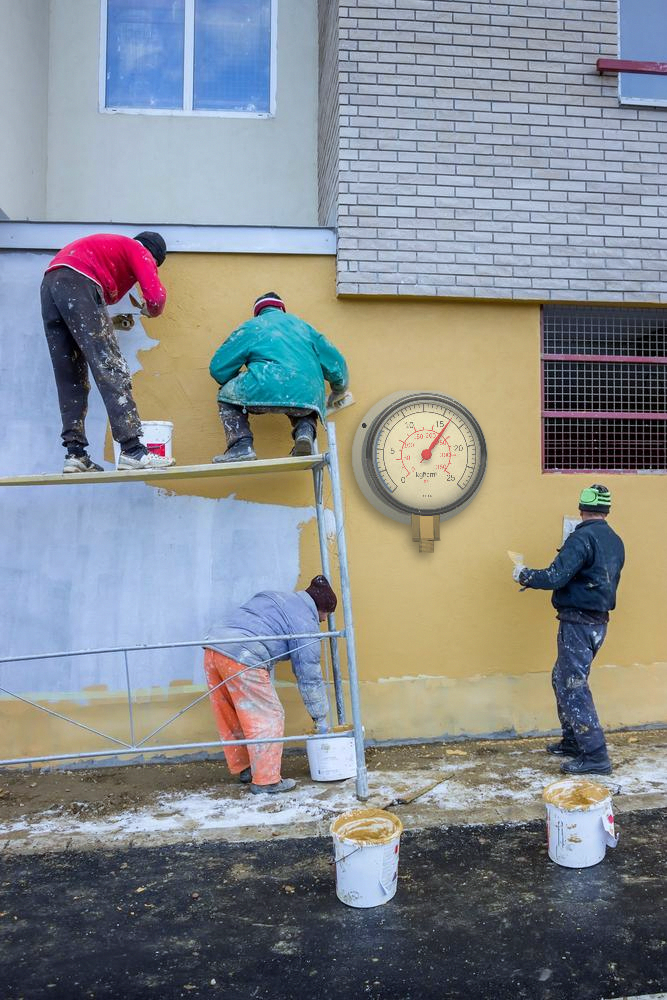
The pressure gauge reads 16 kg/cm²
